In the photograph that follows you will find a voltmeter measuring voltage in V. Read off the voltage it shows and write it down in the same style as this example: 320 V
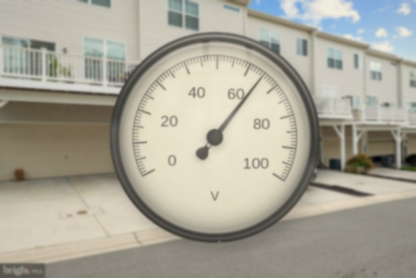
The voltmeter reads 65 V
